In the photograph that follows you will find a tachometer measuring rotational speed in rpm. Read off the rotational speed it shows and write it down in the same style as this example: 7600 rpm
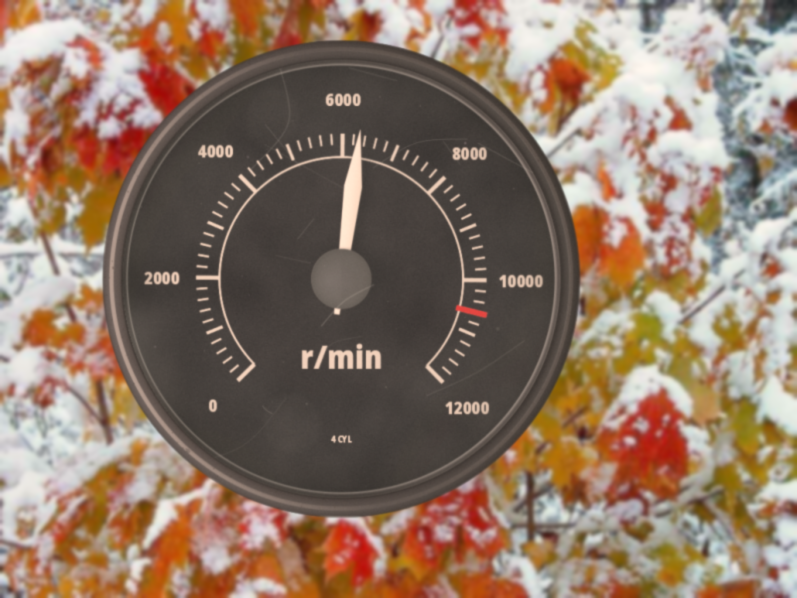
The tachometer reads 6300 rpm
